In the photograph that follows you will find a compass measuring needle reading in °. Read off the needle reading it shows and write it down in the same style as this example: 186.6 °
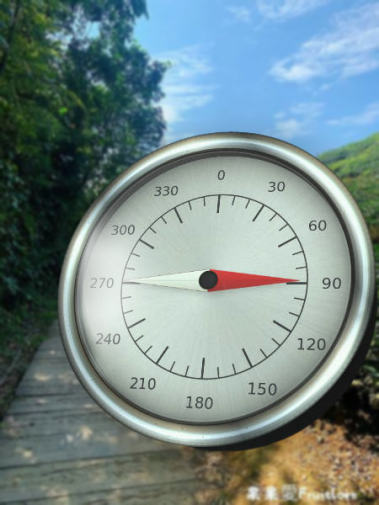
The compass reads 90 °
